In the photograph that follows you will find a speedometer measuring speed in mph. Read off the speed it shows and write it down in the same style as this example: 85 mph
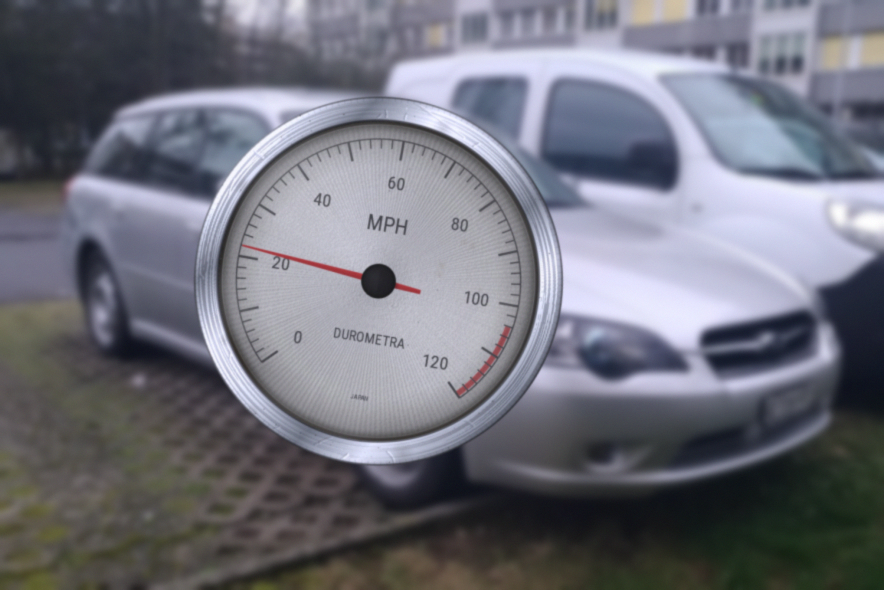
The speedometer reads 22 mph
